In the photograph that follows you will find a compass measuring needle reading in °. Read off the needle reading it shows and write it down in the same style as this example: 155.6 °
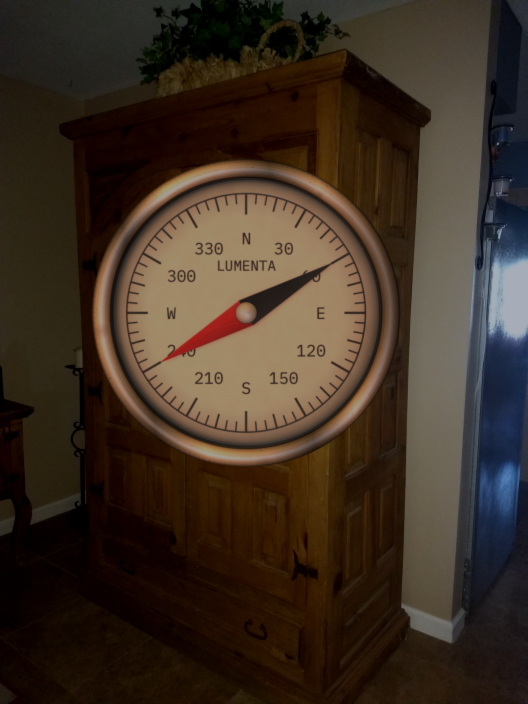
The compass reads 240 °
